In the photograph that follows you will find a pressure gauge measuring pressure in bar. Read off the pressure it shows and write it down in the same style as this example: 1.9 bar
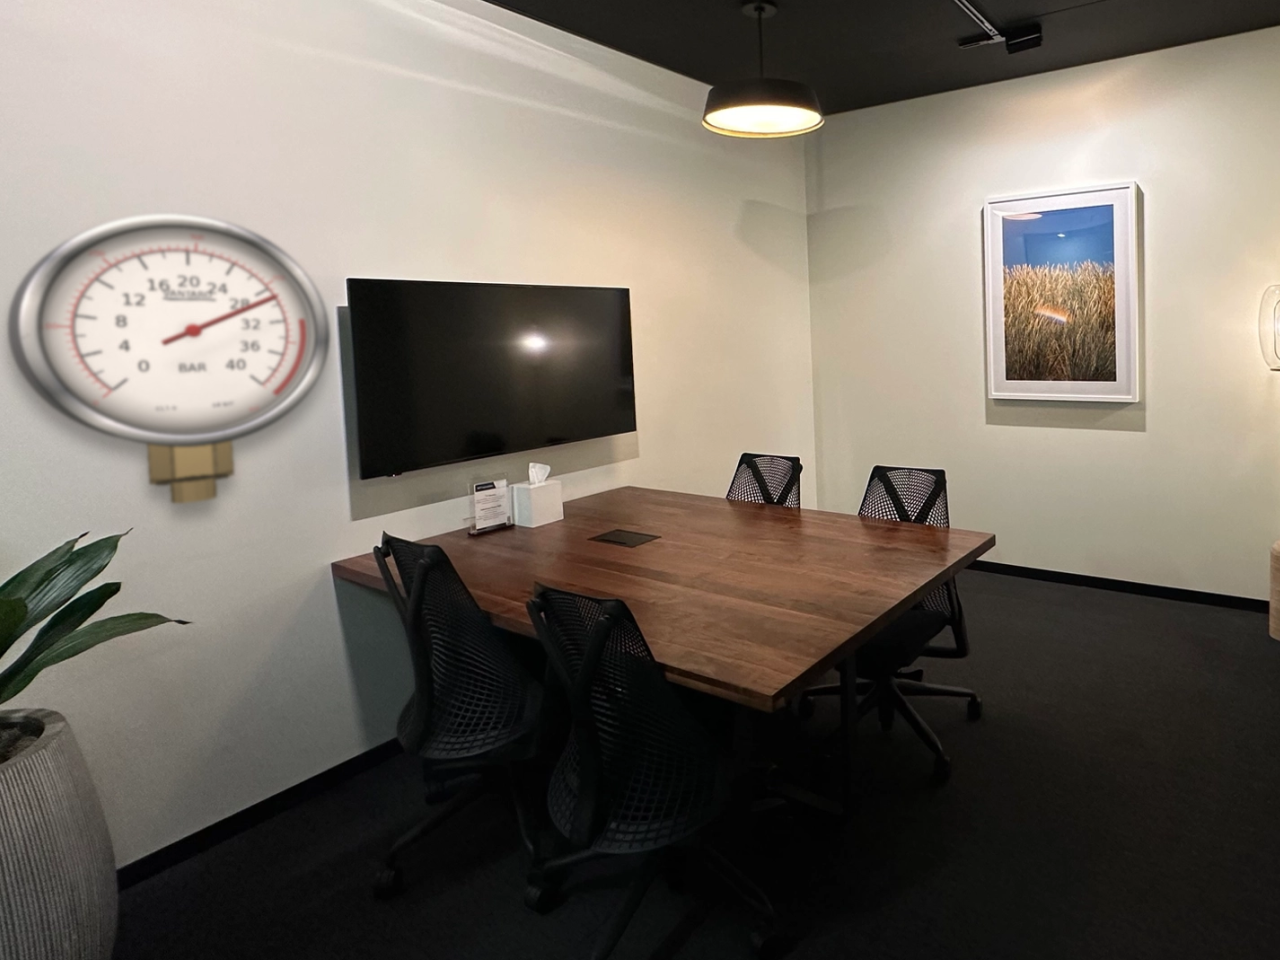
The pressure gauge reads 29 bar
